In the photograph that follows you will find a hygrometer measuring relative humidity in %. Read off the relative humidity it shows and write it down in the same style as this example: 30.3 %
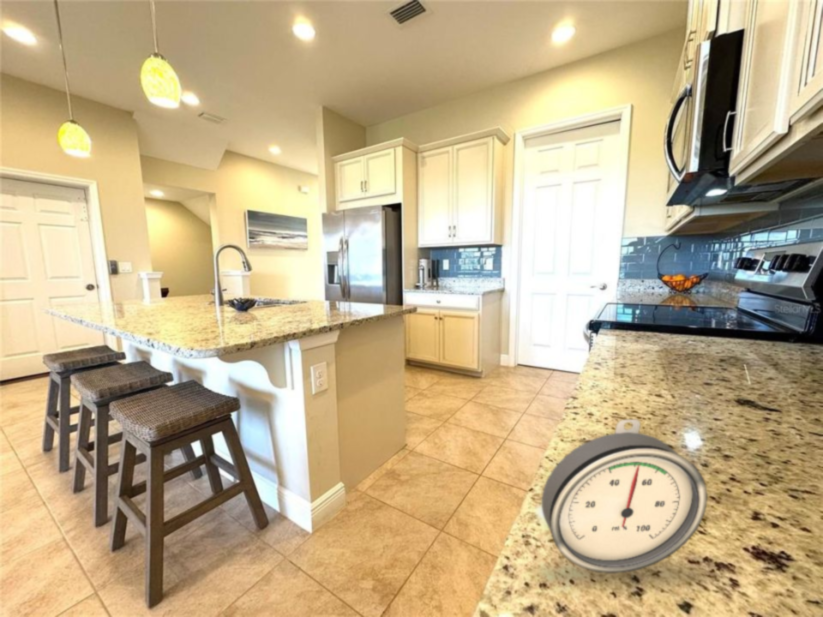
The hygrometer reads 50 %
